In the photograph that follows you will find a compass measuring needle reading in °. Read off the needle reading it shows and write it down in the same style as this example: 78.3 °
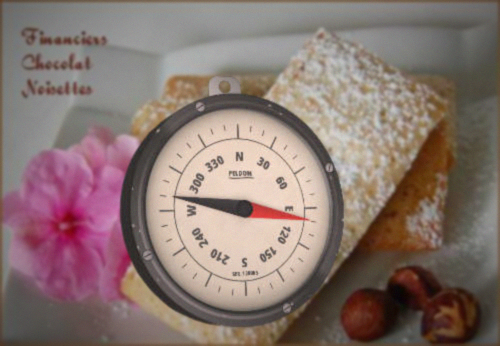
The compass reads 100 °
